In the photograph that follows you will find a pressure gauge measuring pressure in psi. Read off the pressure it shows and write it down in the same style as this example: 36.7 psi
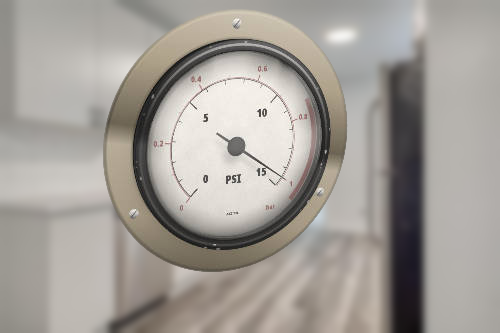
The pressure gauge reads 14.5 psi
